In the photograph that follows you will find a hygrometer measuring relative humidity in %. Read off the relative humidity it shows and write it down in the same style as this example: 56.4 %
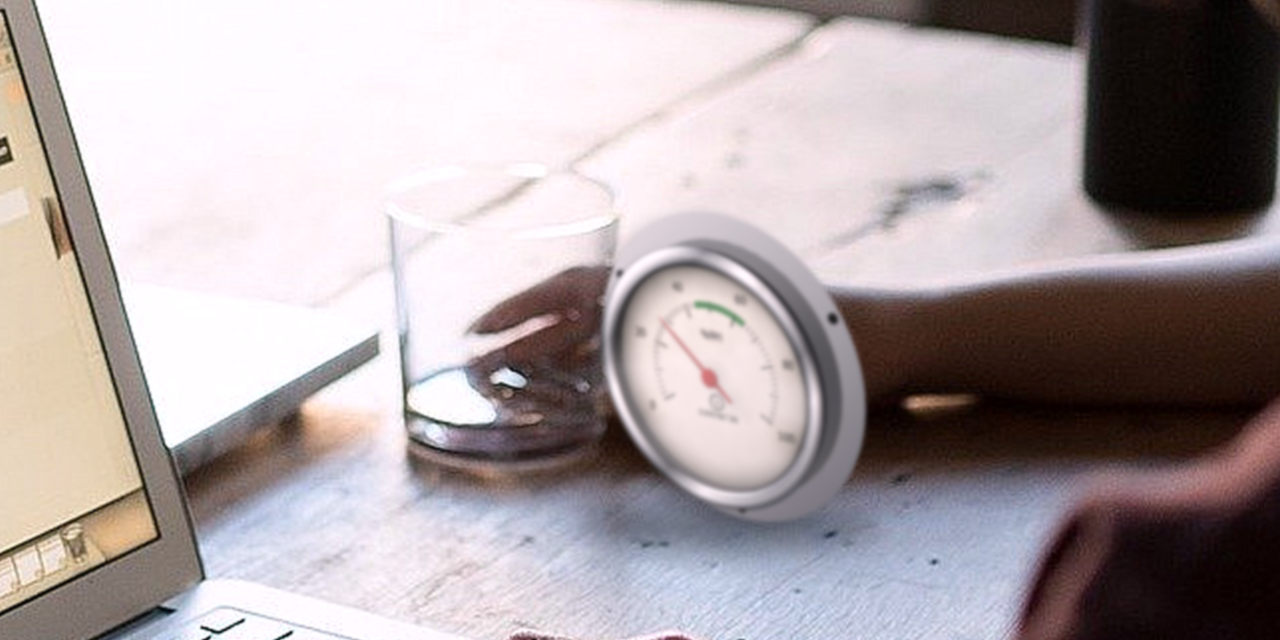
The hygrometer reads 30 %
